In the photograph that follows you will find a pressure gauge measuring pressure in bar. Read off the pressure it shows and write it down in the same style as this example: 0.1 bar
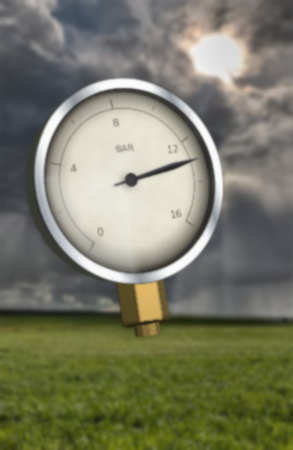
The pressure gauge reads 13 bar
